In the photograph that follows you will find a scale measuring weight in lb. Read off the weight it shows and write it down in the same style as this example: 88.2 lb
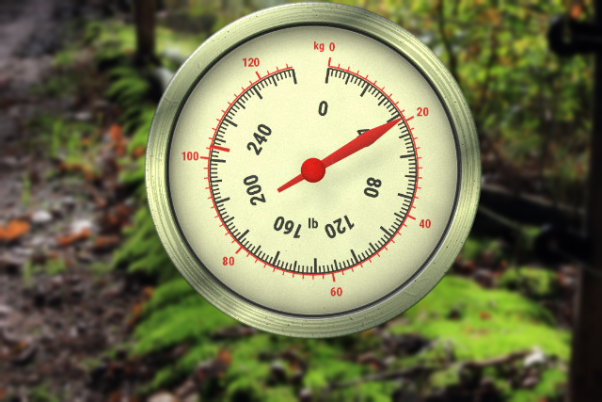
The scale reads 42 lb
